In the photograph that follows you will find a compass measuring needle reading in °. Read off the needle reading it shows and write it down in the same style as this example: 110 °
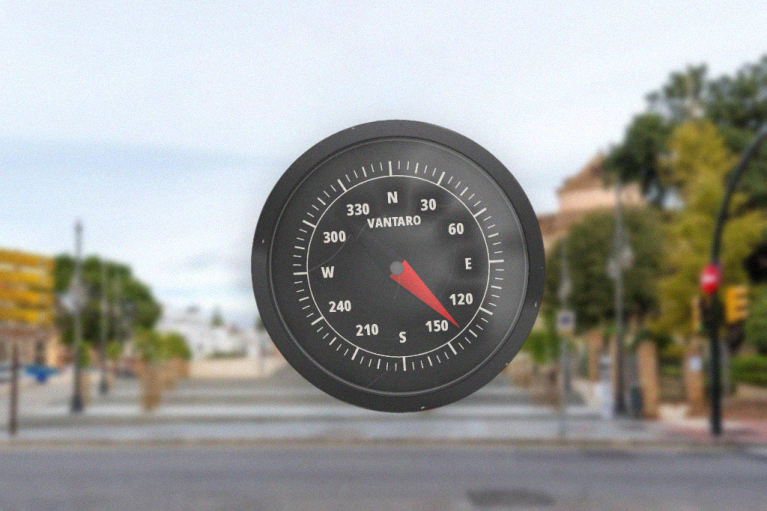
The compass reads 137.5 °
